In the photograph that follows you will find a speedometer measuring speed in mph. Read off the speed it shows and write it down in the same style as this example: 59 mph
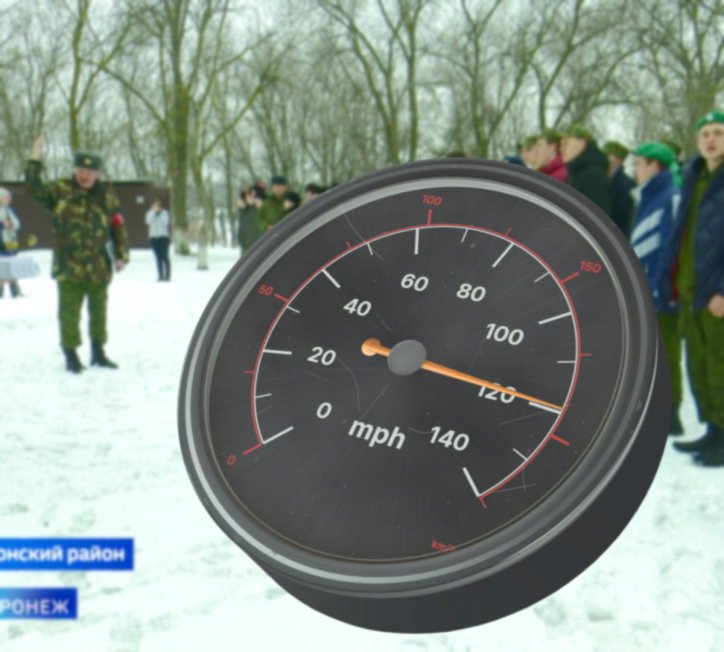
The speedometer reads 120 mph
